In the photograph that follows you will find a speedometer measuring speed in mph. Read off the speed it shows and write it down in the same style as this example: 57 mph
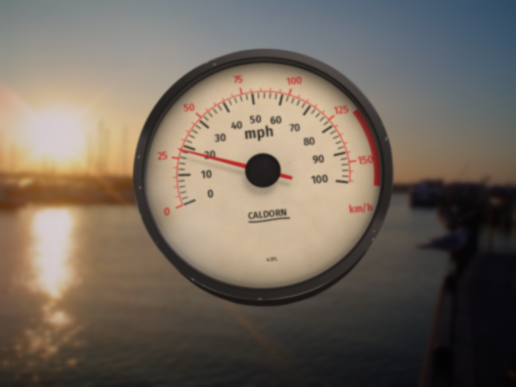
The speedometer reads 18 mph
